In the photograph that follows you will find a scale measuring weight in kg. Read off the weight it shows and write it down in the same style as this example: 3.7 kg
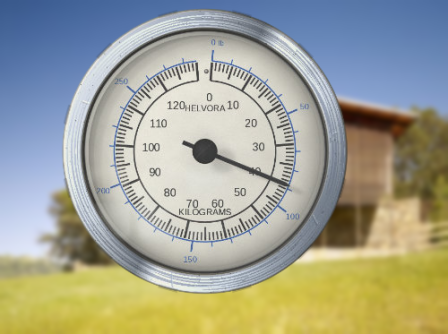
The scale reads 40 kg
